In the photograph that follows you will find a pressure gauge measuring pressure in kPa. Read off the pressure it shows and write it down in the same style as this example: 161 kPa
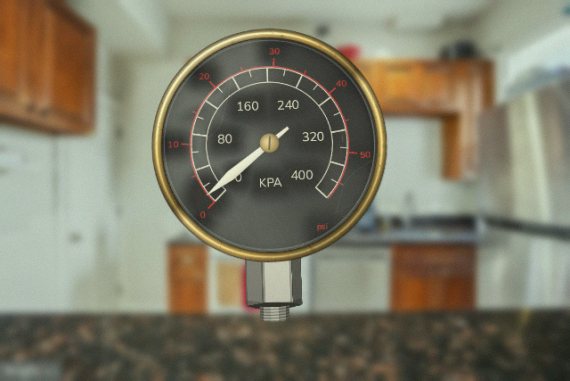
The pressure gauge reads 10 kPa
